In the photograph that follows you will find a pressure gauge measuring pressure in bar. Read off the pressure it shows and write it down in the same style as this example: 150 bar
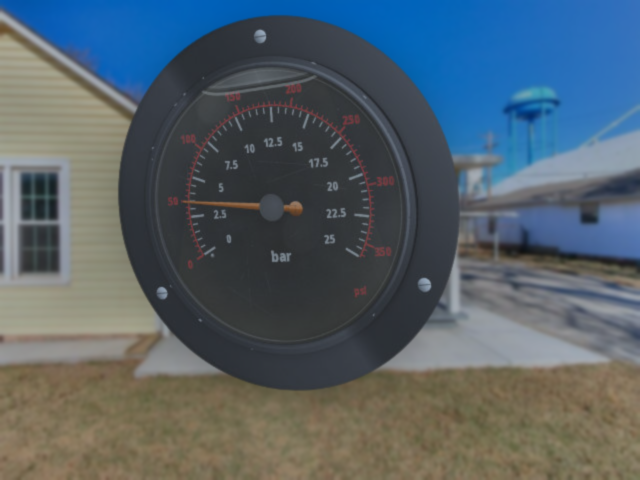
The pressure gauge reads 3.5 bar
